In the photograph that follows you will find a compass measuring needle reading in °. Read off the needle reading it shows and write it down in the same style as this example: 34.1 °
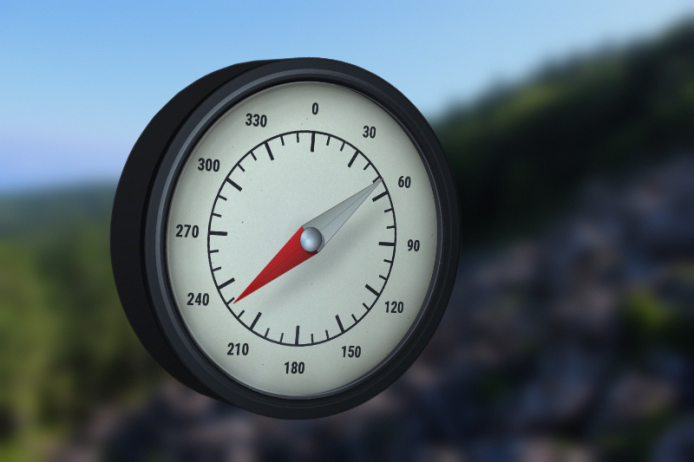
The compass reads 230 °
